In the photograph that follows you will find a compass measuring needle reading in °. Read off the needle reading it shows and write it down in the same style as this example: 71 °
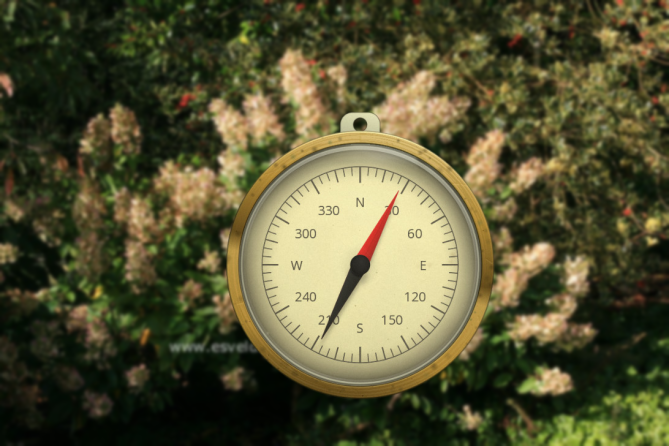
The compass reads 27.5 °
